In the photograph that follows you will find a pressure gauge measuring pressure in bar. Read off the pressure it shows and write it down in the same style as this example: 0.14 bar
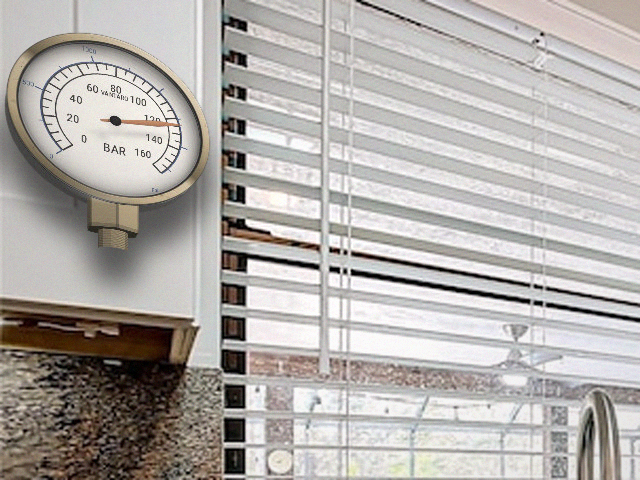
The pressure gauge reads 125 bar
